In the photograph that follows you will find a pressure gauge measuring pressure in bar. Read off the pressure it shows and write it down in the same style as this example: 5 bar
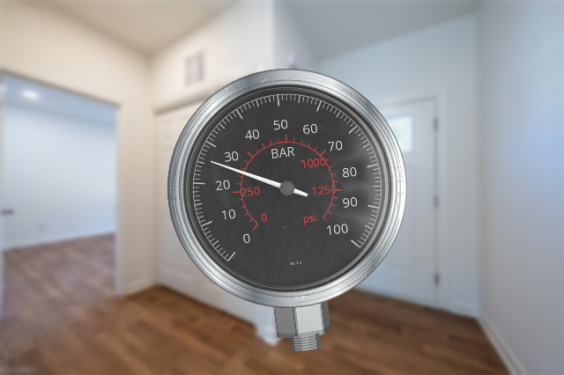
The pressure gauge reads 26 bar
